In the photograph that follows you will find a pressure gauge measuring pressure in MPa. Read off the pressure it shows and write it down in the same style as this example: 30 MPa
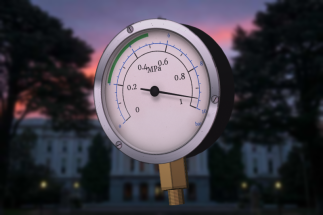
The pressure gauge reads 0.95 MPa
